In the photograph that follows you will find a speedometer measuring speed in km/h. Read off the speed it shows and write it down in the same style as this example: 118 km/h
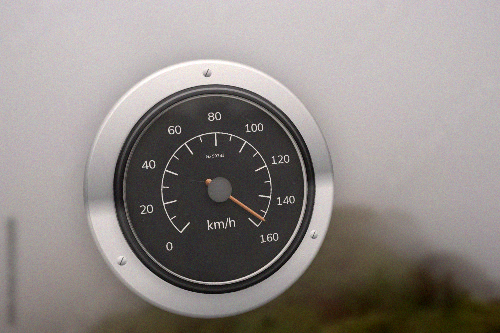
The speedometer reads 155 km/h
